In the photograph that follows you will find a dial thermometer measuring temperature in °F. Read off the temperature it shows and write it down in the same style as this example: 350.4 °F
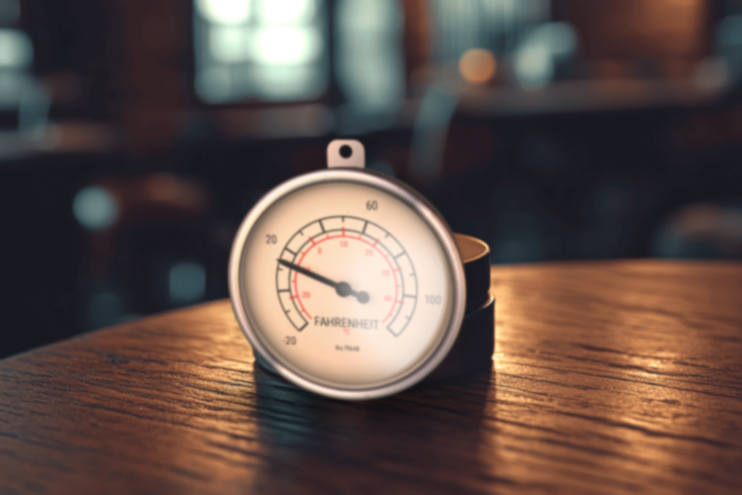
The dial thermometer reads 15 °F
